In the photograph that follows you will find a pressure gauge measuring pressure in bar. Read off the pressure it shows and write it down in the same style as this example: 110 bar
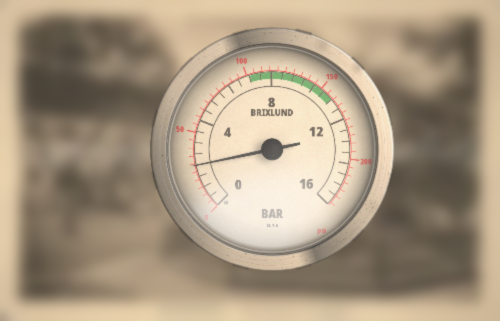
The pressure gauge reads 2 bar
